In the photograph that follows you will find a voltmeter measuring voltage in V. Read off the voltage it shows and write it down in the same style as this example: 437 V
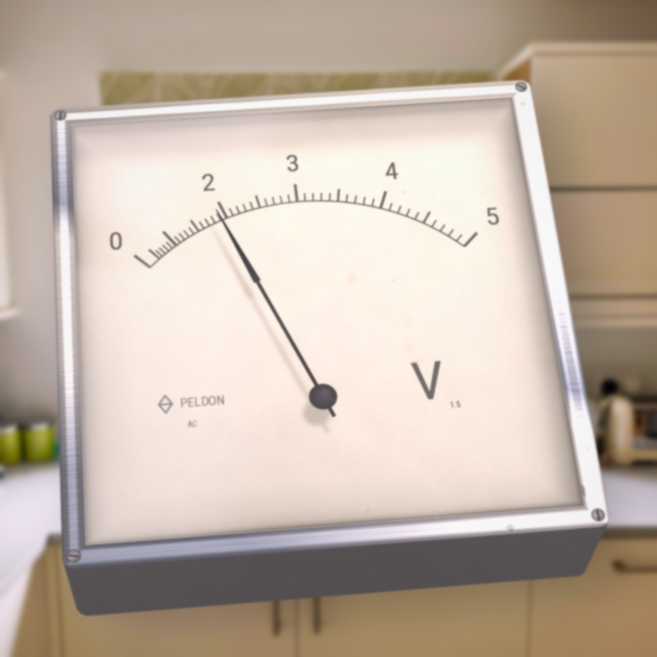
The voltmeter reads 1.9 V
